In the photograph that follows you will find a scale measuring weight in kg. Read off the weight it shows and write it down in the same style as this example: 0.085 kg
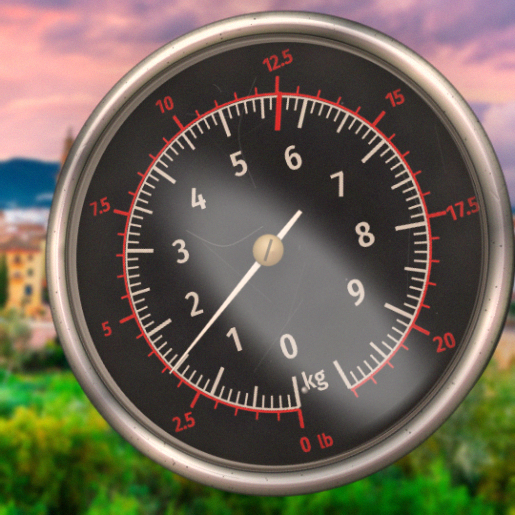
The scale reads 1.5 kg
